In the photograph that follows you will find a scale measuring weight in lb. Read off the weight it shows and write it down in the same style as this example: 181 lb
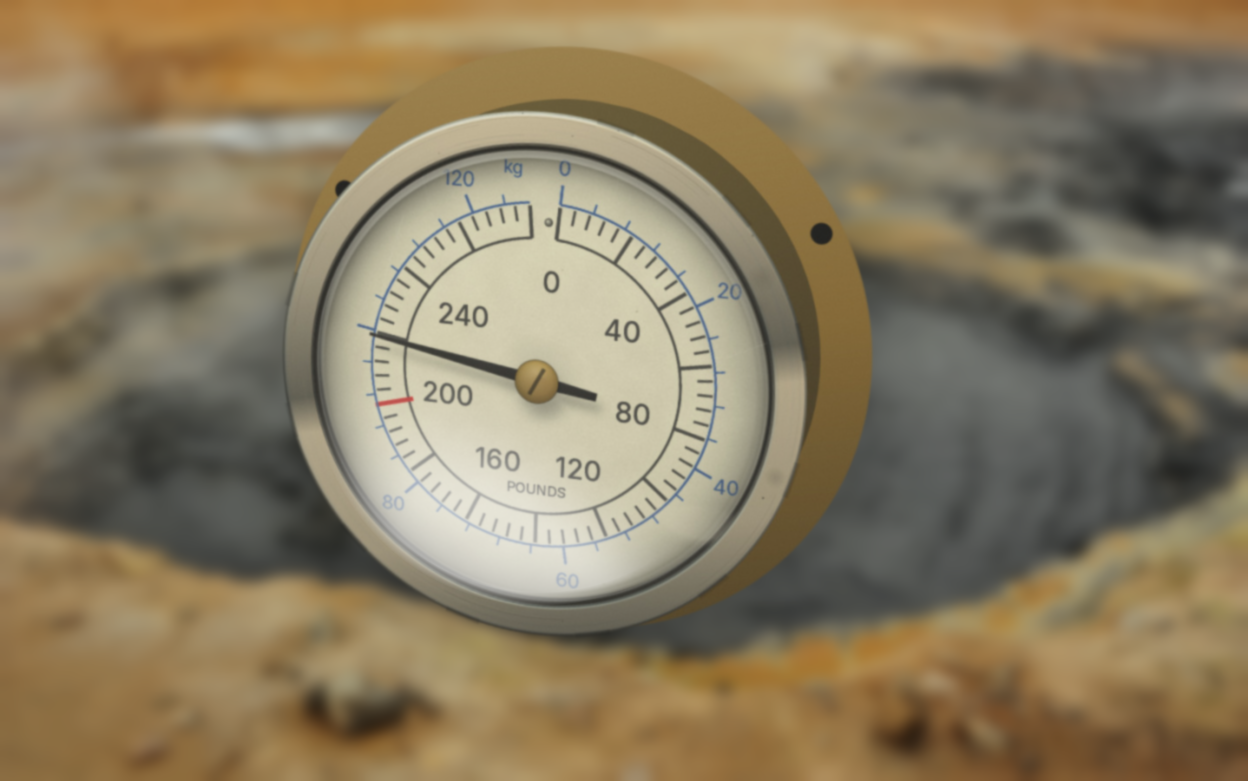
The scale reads 220 lb
